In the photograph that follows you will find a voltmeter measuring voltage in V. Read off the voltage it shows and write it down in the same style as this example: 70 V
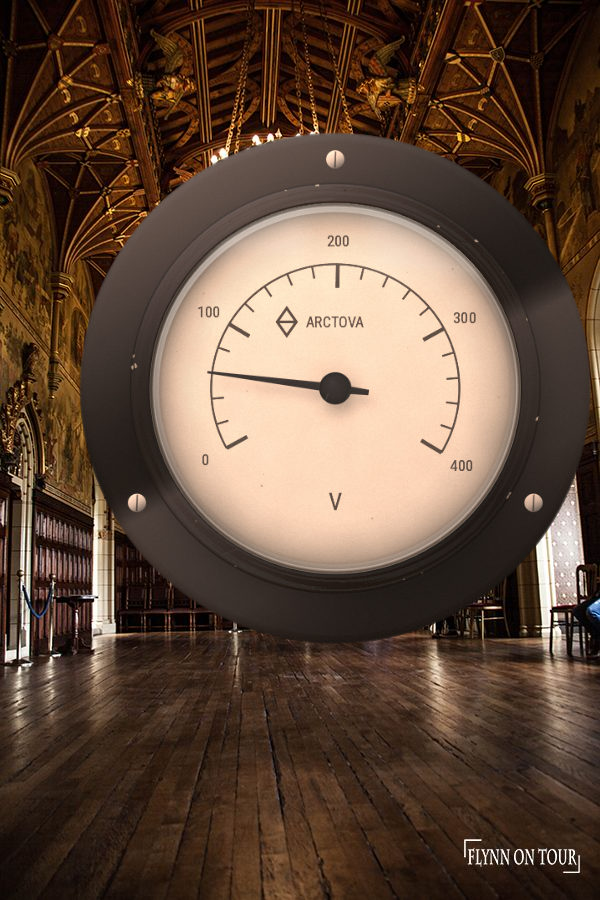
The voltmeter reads 60 V
